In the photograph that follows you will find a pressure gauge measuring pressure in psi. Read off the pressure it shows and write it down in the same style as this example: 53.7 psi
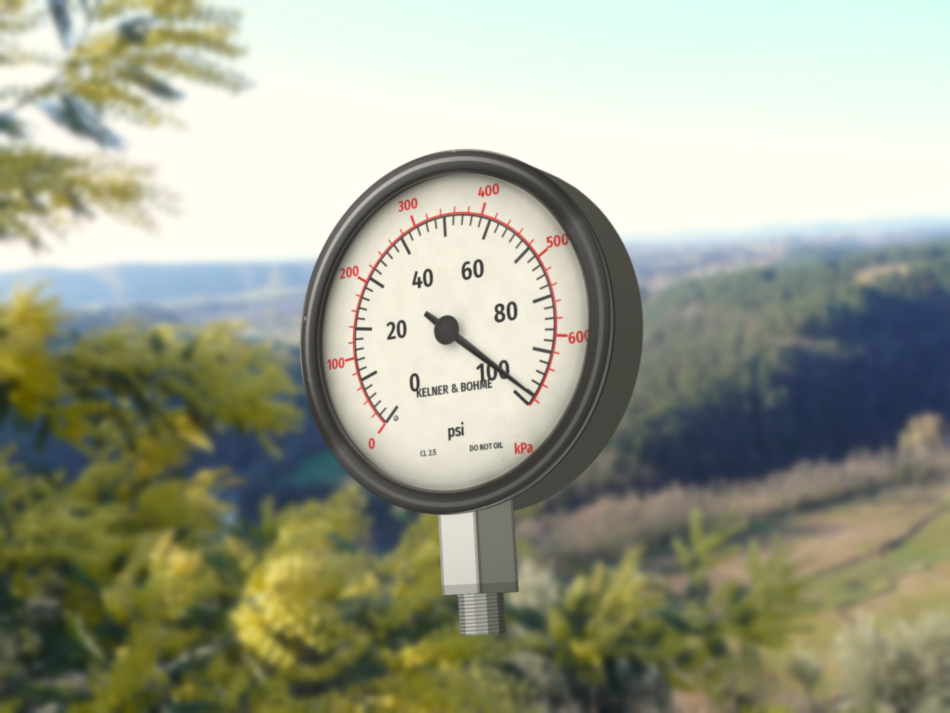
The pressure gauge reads 98 psi
